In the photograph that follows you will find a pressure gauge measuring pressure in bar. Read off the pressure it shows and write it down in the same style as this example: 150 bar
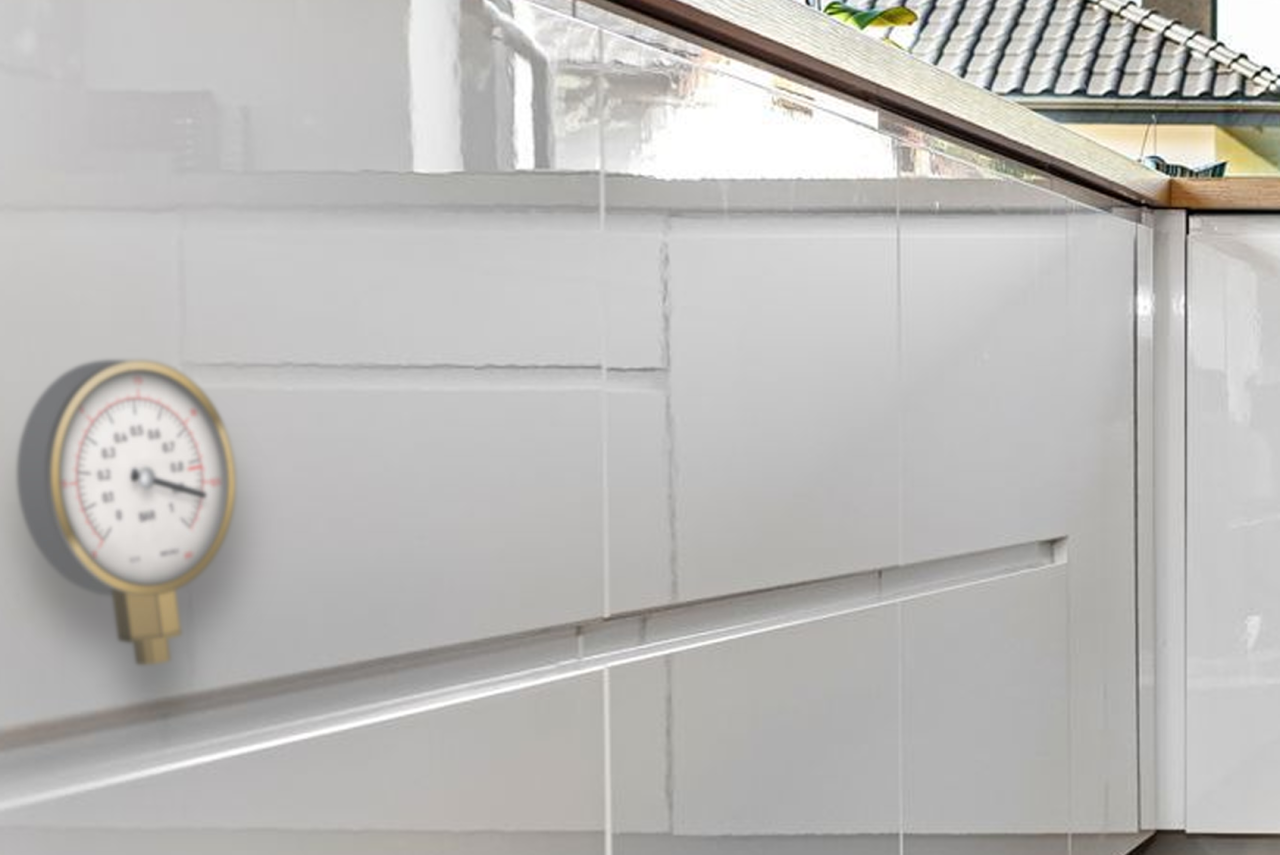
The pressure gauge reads 0.9 bar
